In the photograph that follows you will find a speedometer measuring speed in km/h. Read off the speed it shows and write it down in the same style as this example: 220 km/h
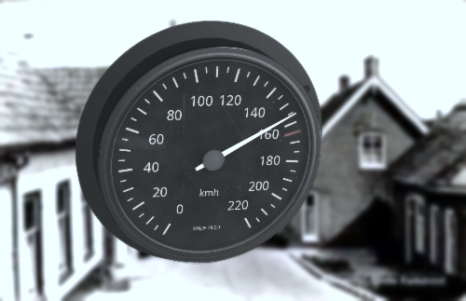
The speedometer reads 155 km/h
